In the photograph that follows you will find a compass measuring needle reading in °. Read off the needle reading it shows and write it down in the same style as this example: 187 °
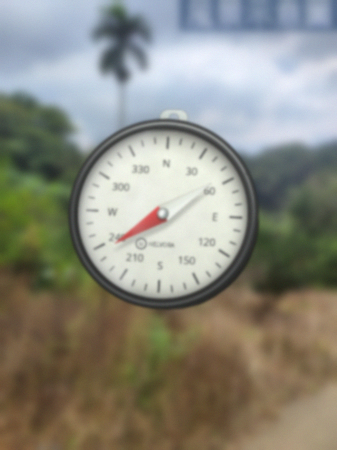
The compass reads 235 °
